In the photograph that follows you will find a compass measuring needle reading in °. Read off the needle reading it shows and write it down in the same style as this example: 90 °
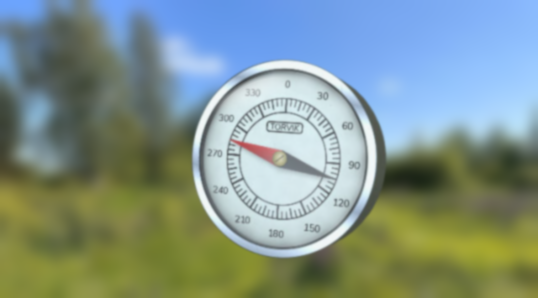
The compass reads 285 °
